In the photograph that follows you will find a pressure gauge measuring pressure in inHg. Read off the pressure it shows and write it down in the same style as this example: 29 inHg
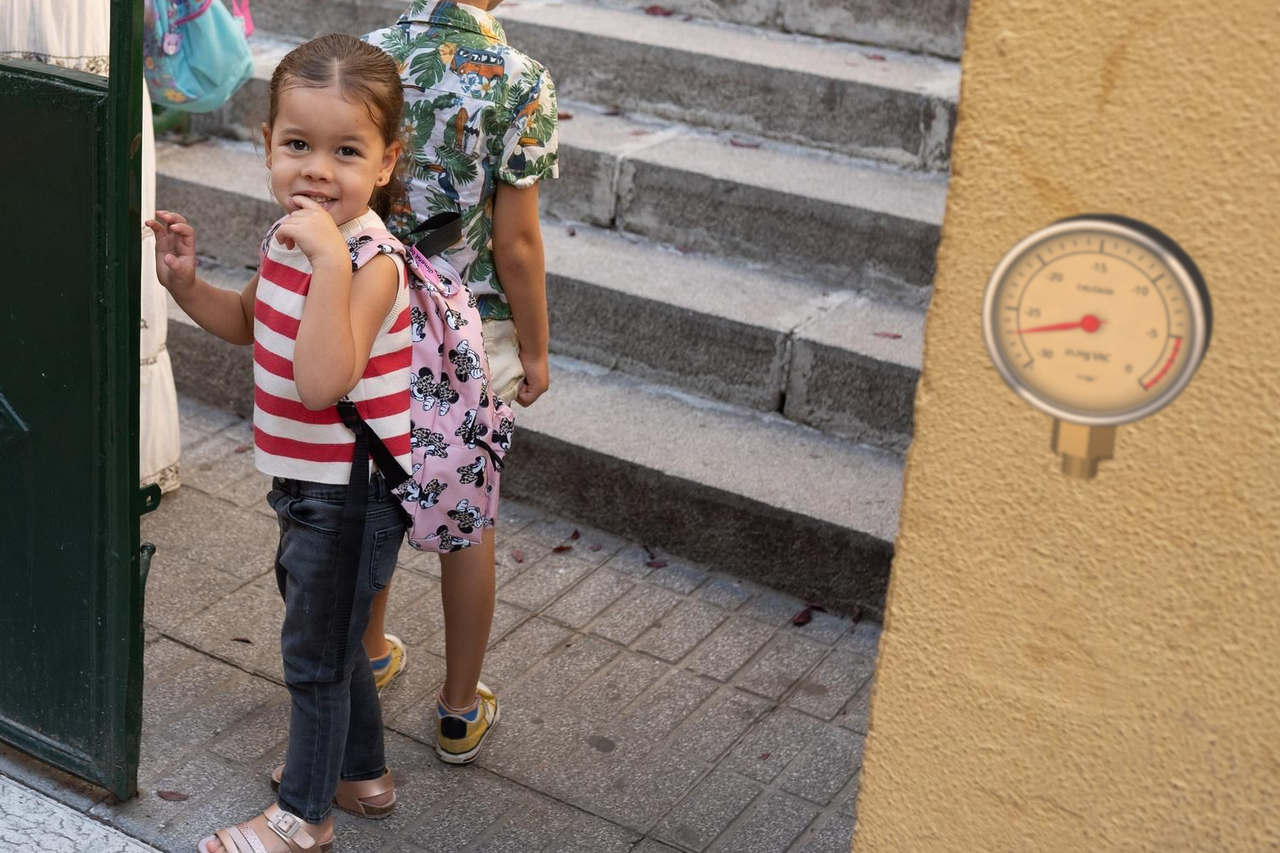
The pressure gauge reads -27 inHg
